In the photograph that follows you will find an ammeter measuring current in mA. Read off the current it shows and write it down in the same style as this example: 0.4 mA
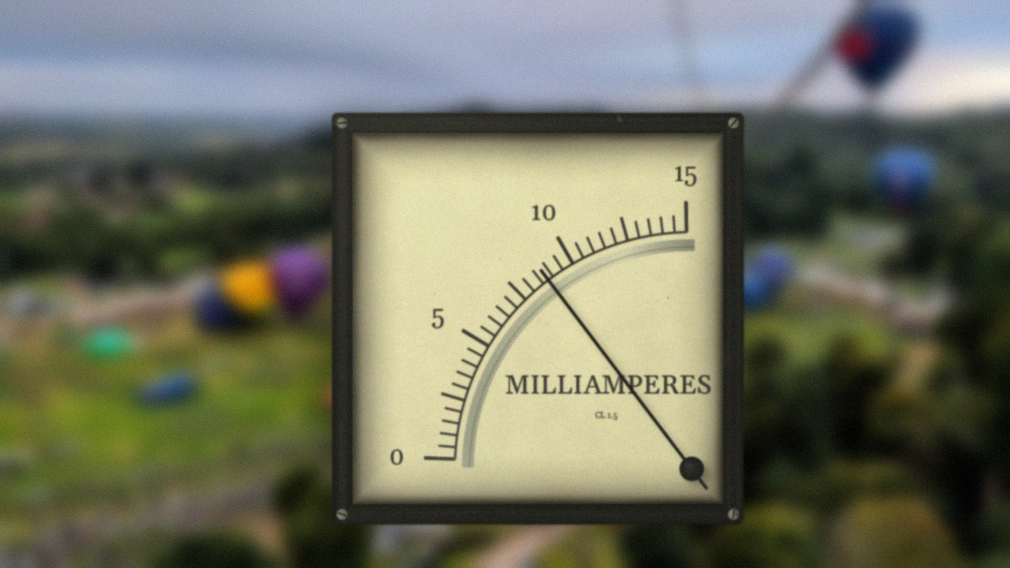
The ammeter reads 8.75 mA
